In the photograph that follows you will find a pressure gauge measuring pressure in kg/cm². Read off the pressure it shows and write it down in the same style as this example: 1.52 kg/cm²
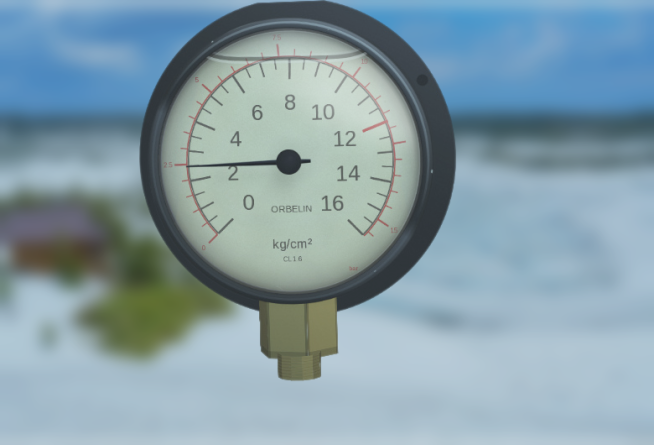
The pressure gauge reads 2.5 kg/cm²
